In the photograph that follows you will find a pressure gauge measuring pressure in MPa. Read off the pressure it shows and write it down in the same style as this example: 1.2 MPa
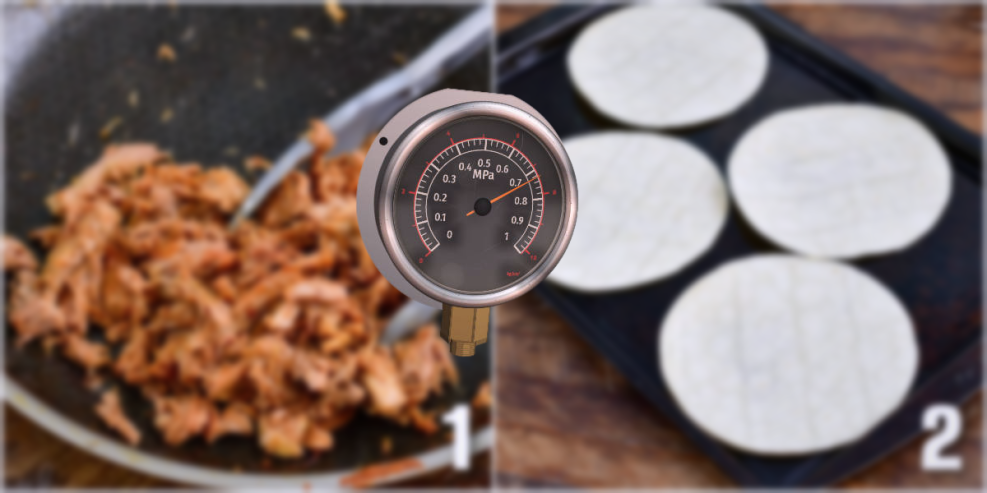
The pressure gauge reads 0.72 MPa
